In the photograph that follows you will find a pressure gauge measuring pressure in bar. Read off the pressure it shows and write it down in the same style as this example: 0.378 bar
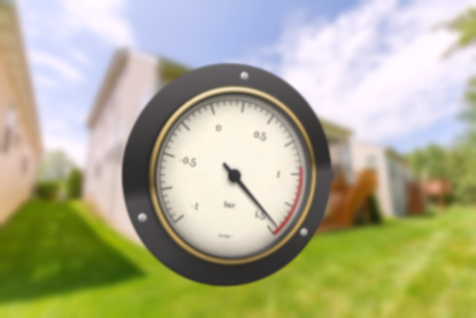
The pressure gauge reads 1.45 bar
